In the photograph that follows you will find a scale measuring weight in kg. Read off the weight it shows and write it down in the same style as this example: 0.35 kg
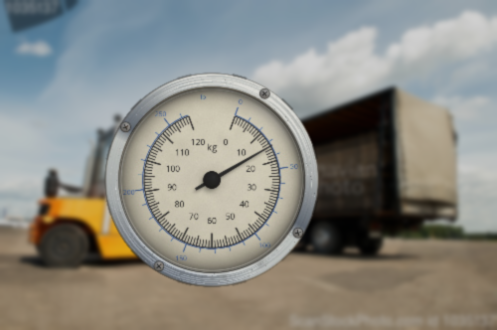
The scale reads 15 kg
